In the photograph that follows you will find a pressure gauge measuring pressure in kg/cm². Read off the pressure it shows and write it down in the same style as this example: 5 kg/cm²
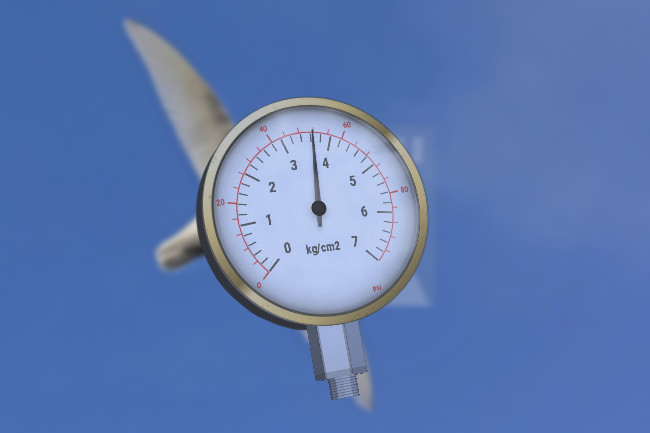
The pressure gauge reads 3.6 kg/cm²
